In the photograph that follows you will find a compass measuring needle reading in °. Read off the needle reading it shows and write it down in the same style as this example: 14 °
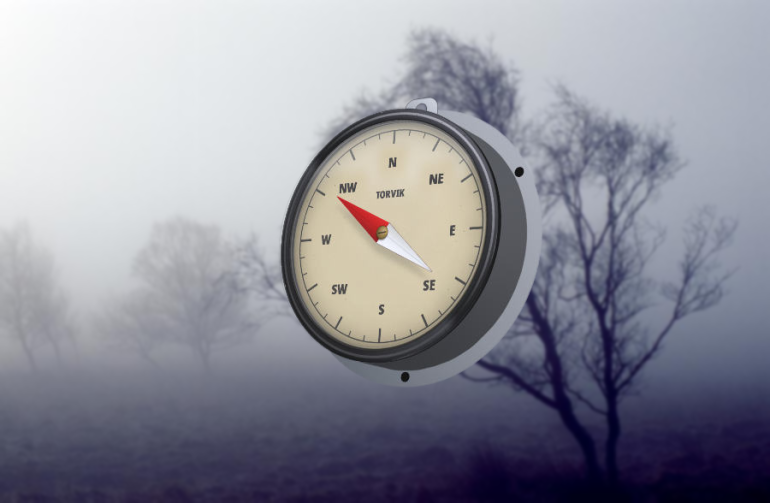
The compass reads 305 °
